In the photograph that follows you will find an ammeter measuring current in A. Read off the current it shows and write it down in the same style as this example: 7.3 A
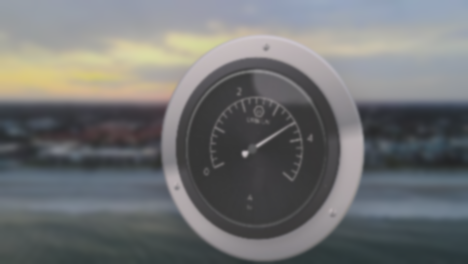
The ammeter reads 3.6 A
